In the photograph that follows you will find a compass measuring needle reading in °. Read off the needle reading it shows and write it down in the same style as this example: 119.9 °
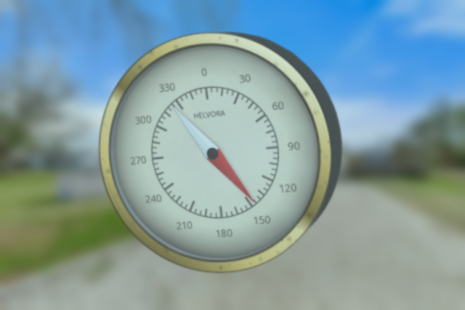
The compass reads 145 °
